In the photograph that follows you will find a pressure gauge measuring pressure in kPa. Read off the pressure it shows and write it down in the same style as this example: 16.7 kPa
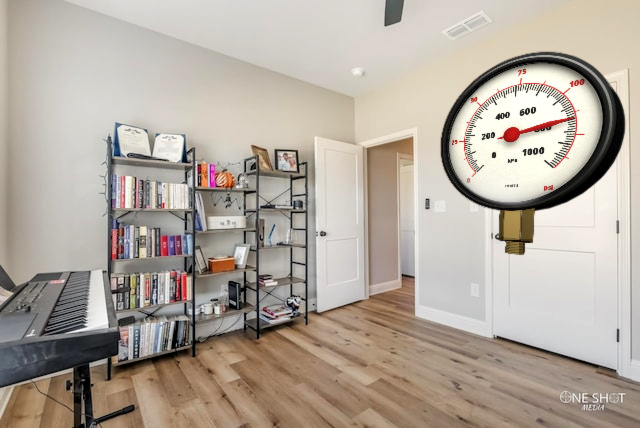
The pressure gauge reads 800 kPa
